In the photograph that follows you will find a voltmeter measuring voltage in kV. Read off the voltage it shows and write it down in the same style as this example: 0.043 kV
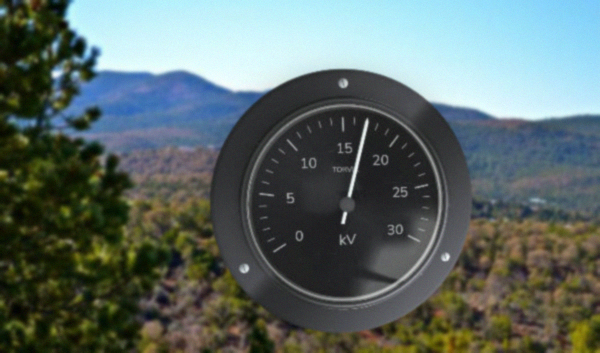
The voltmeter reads 17 kV
